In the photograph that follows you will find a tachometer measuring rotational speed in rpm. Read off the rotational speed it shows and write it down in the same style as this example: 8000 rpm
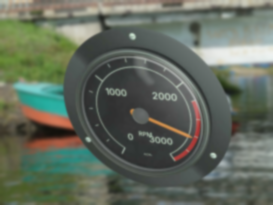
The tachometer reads 2600 rpm
